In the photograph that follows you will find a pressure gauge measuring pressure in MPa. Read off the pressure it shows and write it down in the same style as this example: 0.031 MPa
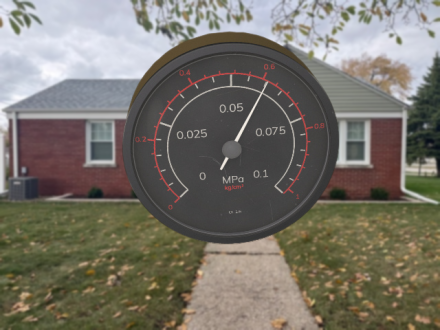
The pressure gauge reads 0.06 MPa
